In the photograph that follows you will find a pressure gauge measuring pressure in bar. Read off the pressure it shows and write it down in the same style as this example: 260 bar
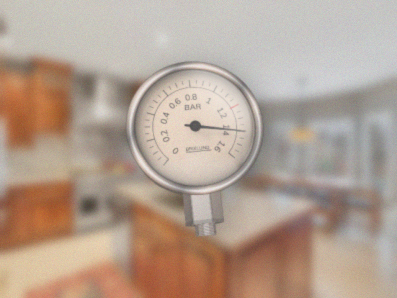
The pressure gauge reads 1.4 bar
